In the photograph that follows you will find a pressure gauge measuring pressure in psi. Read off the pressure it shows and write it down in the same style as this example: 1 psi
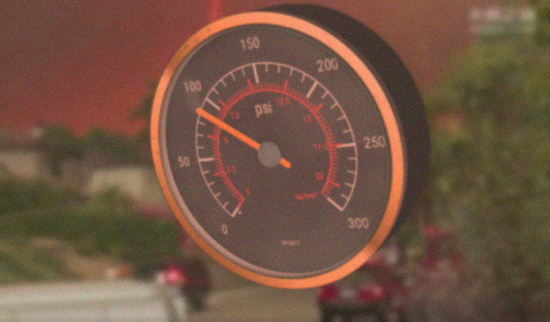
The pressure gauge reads 90 psi
